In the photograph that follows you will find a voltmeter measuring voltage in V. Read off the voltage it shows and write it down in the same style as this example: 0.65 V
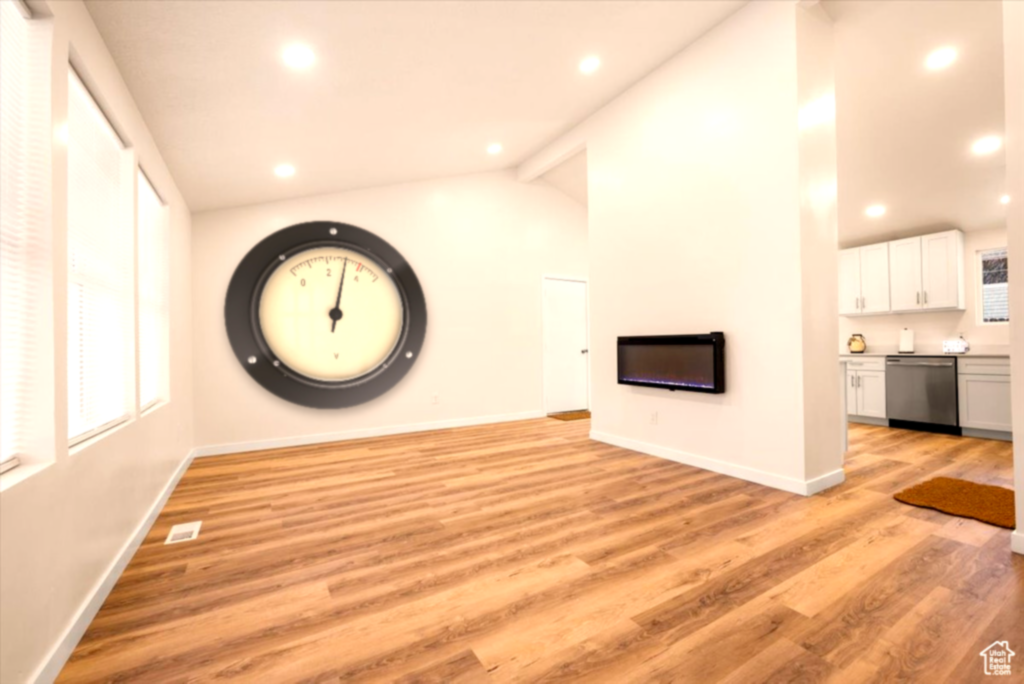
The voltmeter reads 3 V
